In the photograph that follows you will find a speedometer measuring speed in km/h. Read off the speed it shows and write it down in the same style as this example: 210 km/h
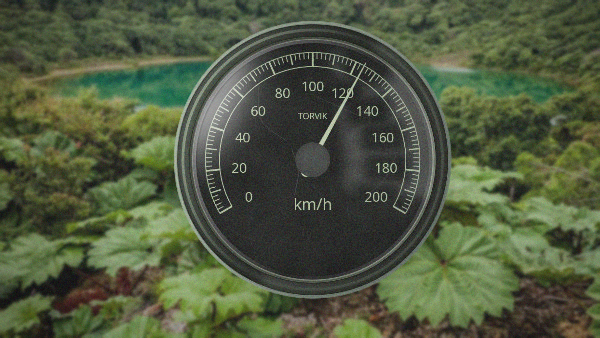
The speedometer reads 124 km/h
